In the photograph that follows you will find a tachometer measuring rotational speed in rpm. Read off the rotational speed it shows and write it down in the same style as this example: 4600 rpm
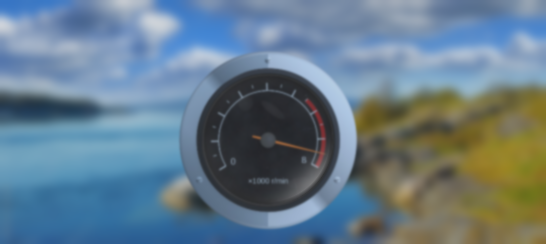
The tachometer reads 7500 rpm
